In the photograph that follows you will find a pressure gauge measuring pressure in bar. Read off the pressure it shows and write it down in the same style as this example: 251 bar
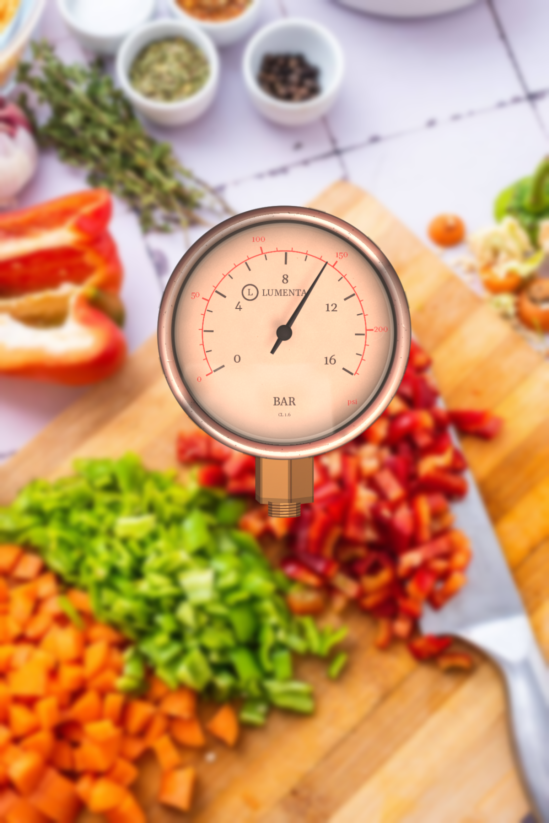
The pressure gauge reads 10 bar
